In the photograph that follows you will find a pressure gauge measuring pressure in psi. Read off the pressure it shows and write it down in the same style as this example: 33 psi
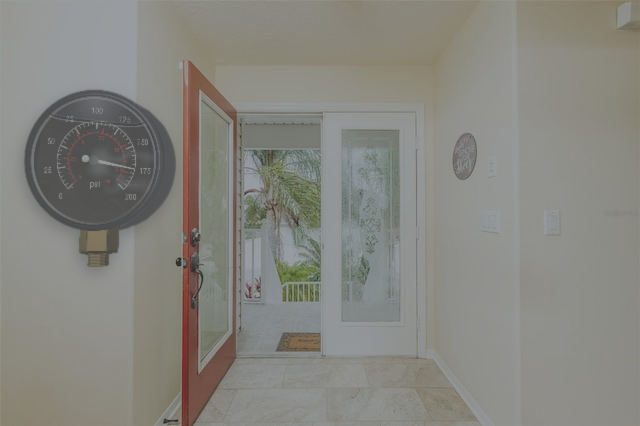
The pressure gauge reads 175 psi
